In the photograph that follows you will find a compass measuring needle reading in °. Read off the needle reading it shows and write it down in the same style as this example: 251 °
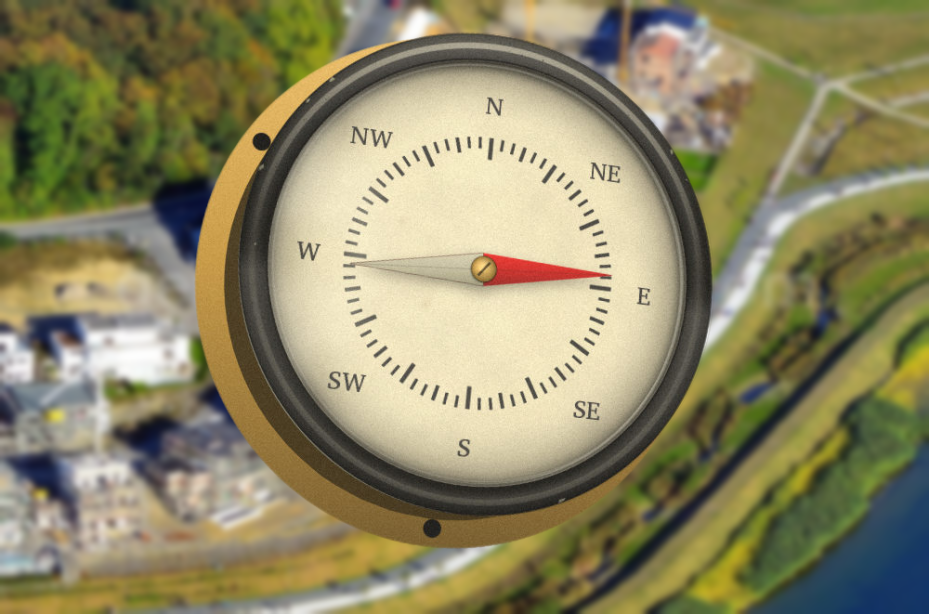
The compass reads 85 °
